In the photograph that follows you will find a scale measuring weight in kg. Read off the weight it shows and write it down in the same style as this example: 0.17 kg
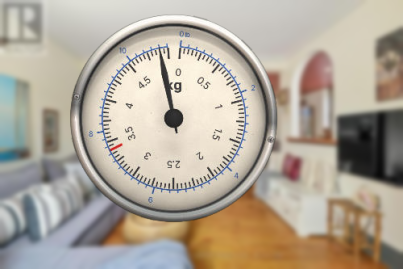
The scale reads 4.9 kg
